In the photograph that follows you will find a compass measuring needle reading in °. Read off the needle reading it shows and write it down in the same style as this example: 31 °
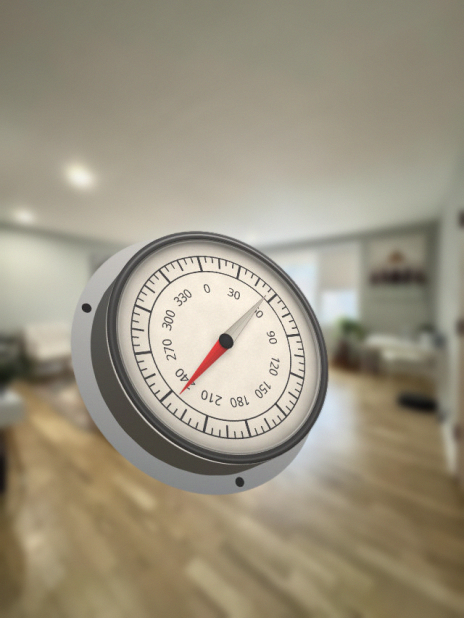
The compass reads 235 °
